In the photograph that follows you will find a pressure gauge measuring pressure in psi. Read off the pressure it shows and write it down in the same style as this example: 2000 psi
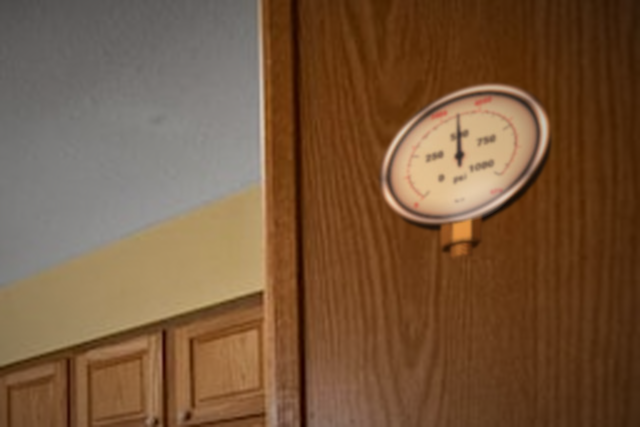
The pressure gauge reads 500 psi
